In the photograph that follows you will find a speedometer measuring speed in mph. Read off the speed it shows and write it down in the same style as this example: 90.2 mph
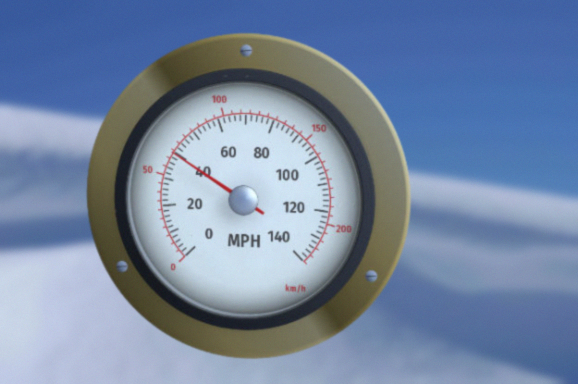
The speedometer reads 40 mph
